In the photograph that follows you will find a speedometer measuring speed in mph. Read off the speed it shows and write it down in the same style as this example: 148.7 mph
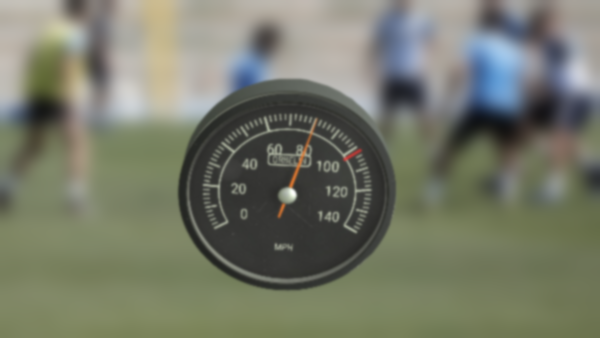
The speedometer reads 80 mph
